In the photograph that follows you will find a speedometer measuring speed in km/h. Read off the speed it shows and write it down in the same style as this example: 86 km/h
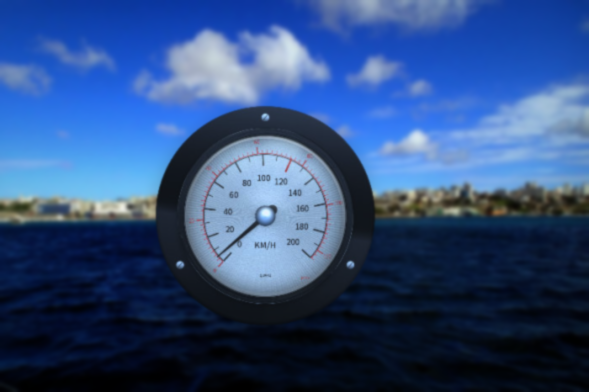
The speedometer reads 5 km/h
